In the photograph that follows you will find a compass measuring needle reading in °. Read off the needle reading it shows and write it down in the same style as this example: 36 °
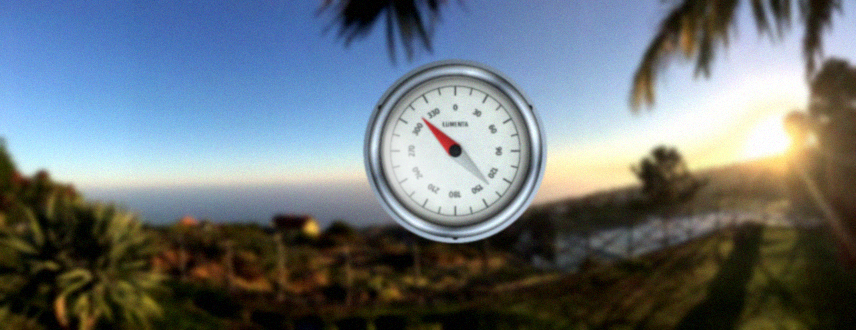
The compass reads 315 °
